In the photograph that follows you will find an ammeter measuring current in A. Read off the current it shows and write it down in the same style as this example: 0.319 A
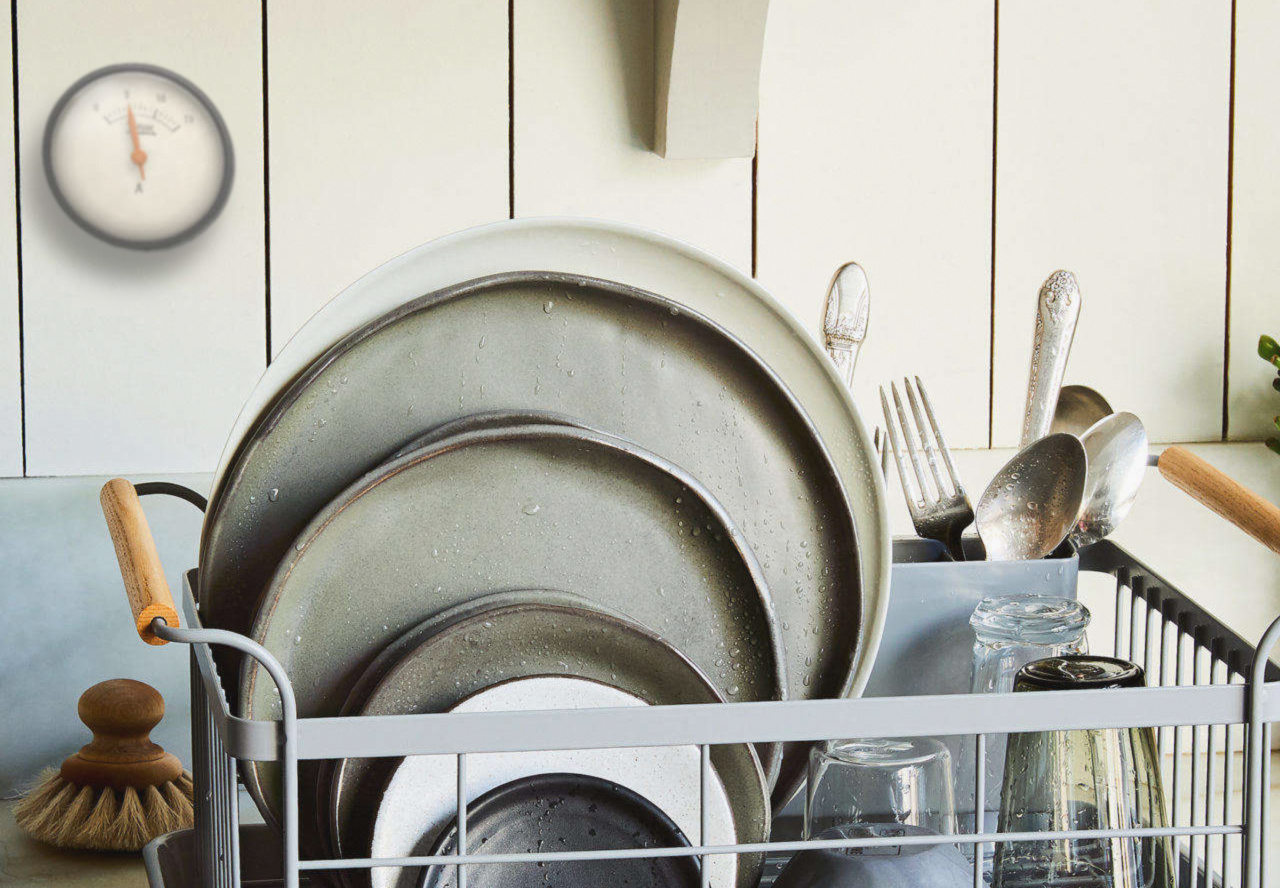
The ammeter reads 5 A
